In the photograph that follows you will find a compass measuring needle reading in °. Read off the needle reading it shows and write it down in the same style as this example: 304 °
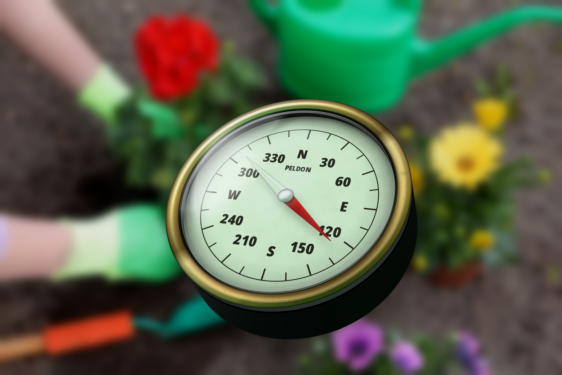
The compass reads 127.5 °
